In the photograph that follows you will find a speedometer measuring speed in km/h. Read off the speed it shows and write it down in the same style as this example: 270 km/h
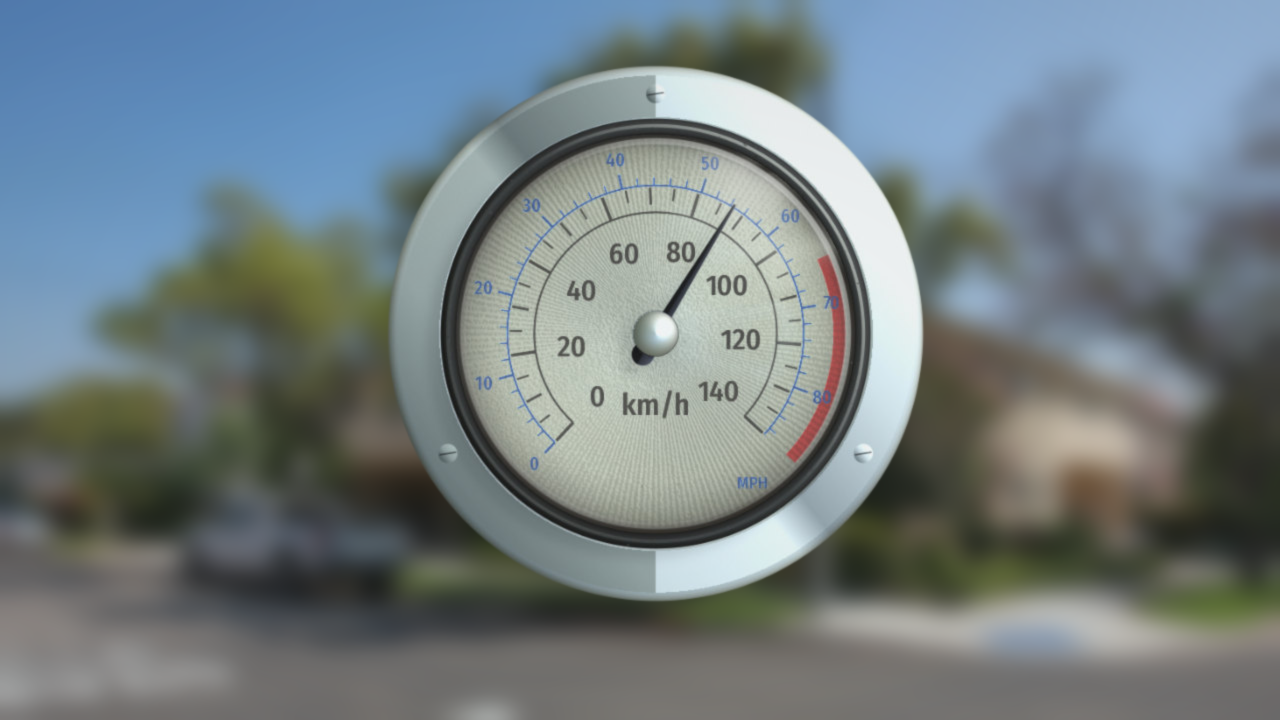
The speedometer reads 87.5 km/h
